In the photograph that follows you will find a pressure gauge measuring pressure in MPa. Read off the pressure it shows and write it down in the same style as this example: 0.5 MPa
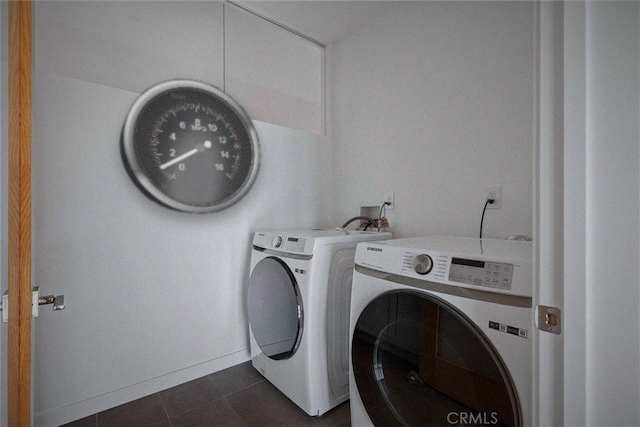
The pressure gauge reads 1 MPa
